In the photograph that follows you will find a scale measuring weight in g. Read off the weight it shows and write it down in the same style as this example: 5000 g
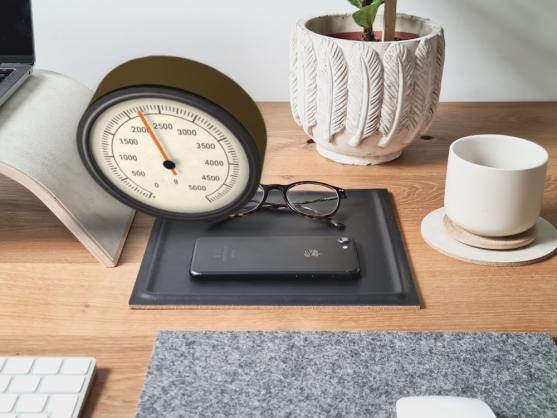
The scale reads 2250 g
